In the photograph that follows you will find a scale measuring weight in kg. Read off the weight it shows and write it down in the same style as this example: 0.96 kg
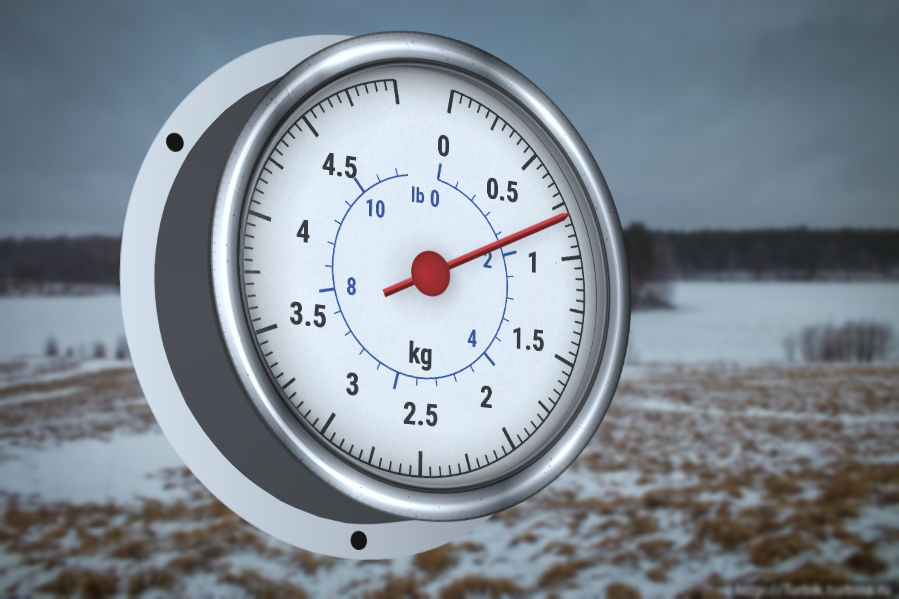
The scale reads 0.8 kg
